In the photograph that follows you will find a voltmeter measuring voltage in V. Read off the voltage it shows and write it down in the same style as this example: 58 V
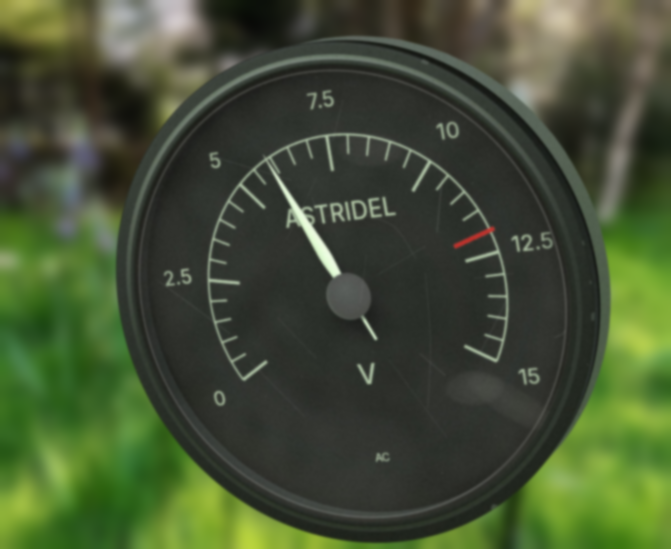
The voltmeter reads 6 V
